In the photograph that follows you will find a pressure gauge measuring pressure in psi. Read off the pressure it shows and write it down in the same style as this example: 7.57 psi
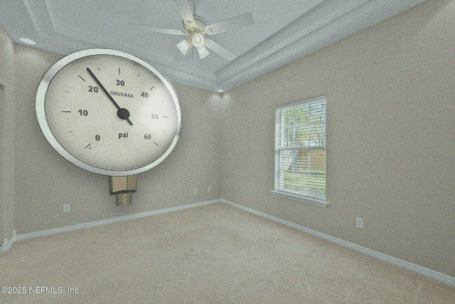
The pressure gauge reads 22.5 psi
